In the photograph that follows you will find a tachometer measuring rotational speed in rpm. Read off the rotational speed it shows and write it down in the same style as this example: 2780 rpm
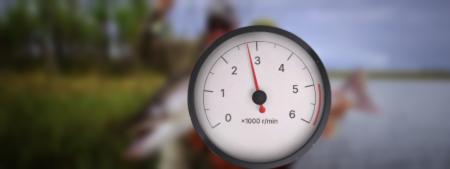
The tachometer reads 2750 rpm
